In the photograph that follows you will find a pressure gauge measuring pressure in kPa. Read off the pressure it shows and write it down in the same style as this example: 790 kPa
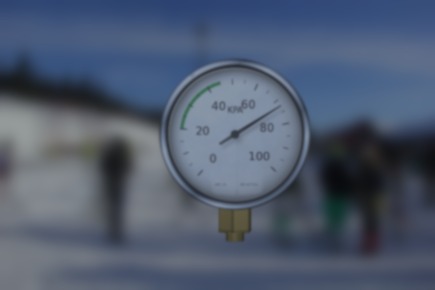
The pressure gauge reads 72.5 kPa
